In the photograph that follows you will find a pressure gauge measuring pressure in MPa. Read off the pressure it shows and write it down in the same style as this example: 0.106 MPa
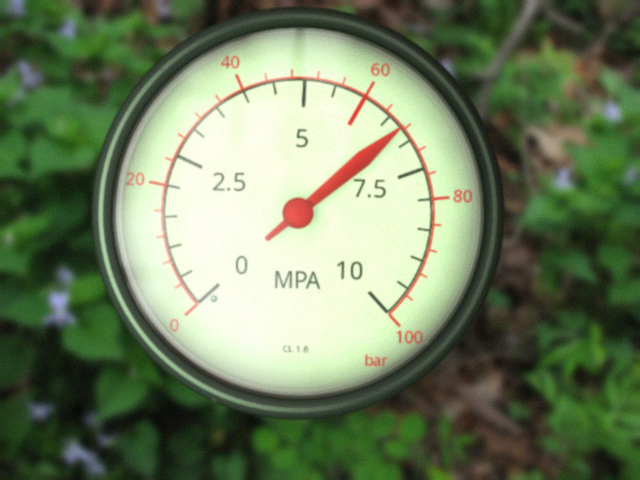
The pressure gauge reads 6.75 MPa
